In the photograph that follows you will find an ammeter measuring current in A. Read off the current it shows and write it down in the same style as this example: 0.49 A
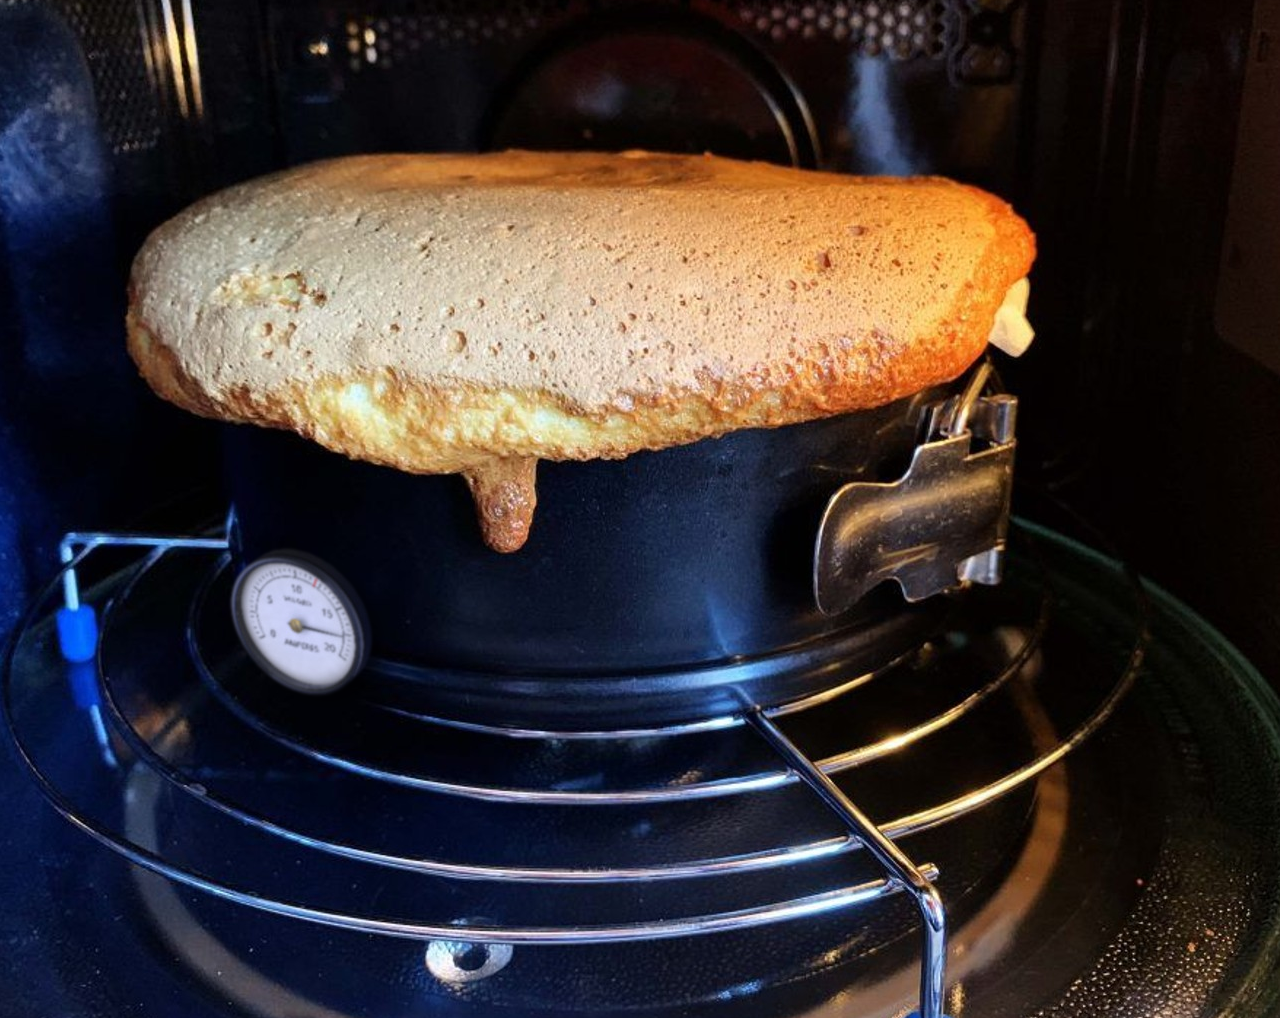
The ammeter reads 17.5 A
